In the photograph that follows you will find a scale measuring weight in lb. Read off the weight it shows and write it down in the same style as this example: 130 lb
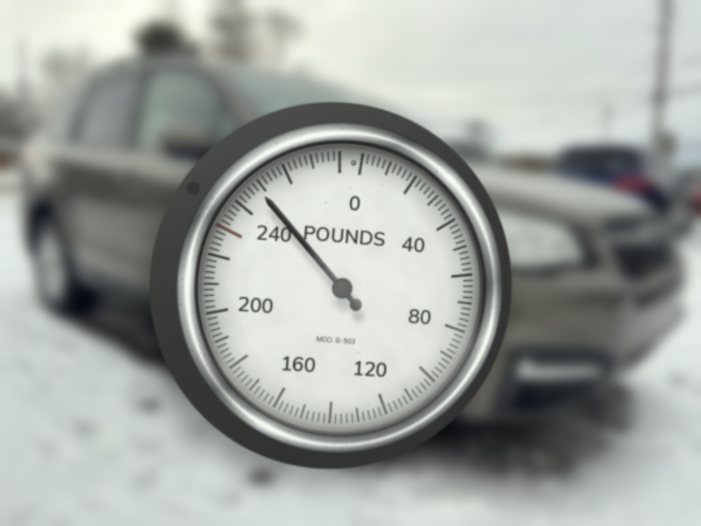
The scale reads 248 lb
